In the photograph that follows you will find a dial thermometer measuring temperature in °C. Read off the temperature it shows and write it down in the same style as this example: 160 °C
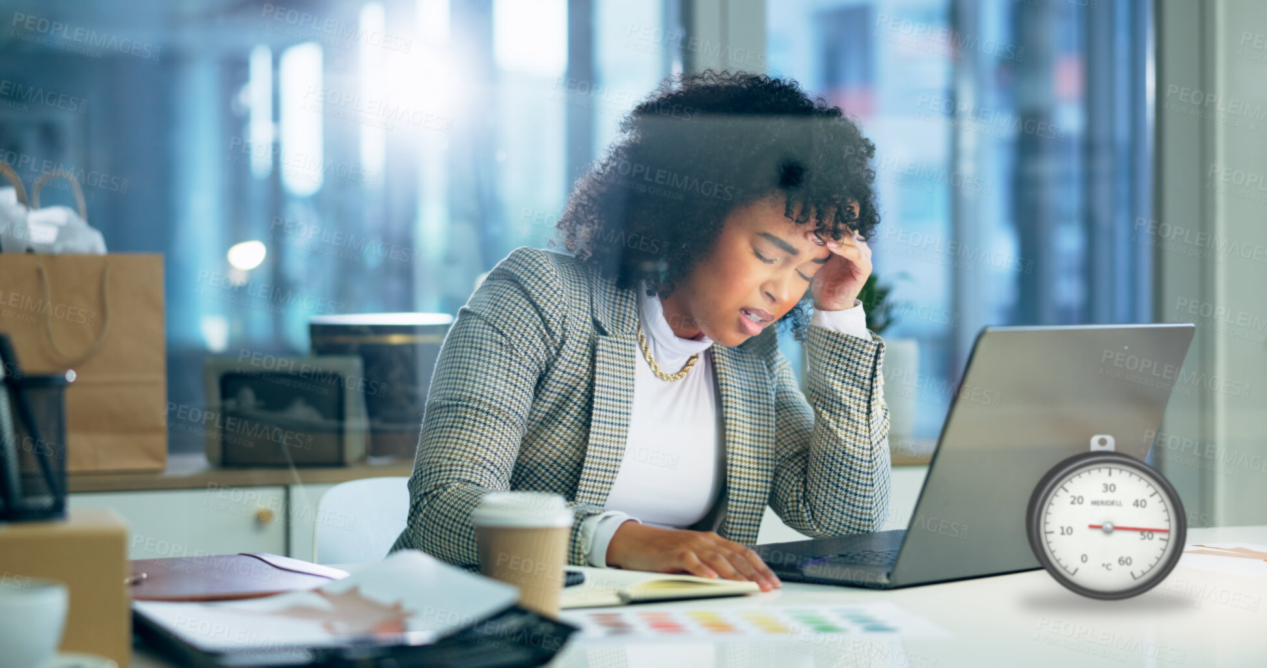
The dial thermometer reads 48 °C
